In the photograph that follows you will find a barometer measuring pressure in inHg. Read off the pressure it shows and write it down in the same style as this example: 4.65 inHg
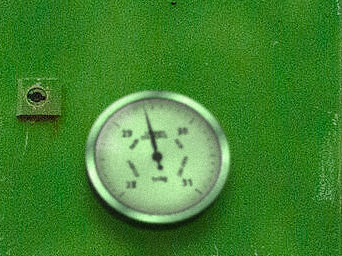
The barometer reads 29.4 inHg
